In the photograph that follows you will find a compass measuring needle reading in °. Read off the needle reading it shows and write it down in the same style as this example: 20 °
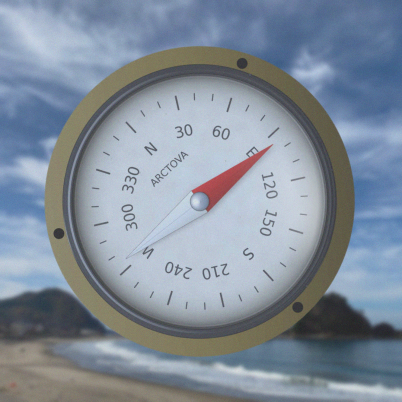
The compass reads 95 °
